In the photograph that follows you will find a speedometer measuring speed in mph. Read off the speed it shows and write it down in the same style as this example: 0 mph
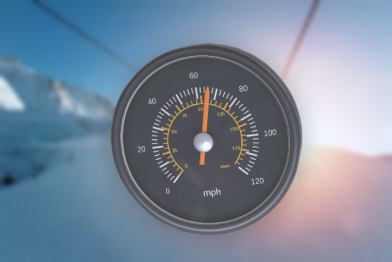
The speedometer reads 66 mph
